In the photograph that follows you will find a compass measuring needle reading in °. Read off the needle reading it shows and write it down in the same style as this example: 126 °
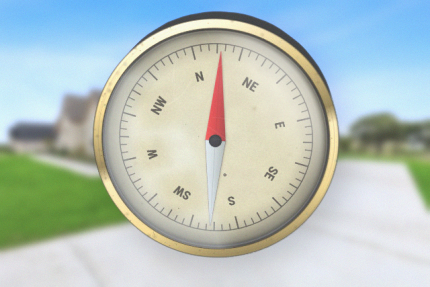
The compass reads 17.5 °
